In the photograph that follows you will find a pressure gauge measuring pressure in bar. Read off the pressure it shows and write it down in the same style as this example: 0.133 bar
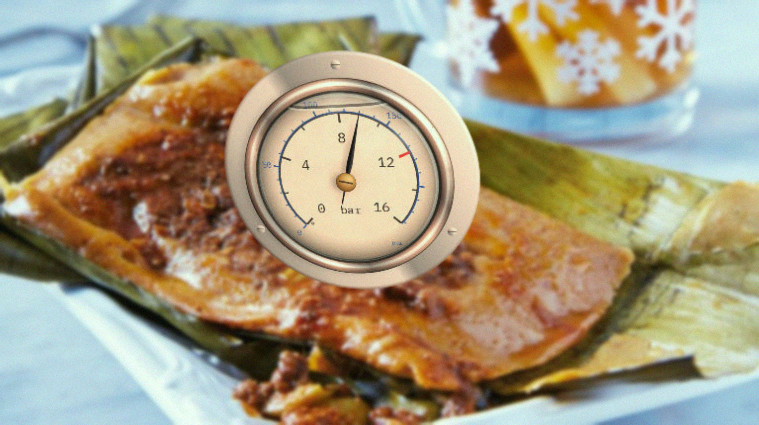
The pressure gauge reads 9 bar
